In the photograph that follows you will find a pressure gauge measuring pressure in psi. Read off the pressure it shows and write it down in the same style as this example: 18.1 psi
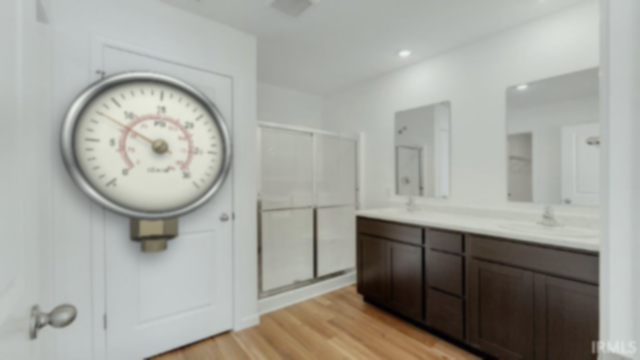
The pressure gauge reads 8 psi
